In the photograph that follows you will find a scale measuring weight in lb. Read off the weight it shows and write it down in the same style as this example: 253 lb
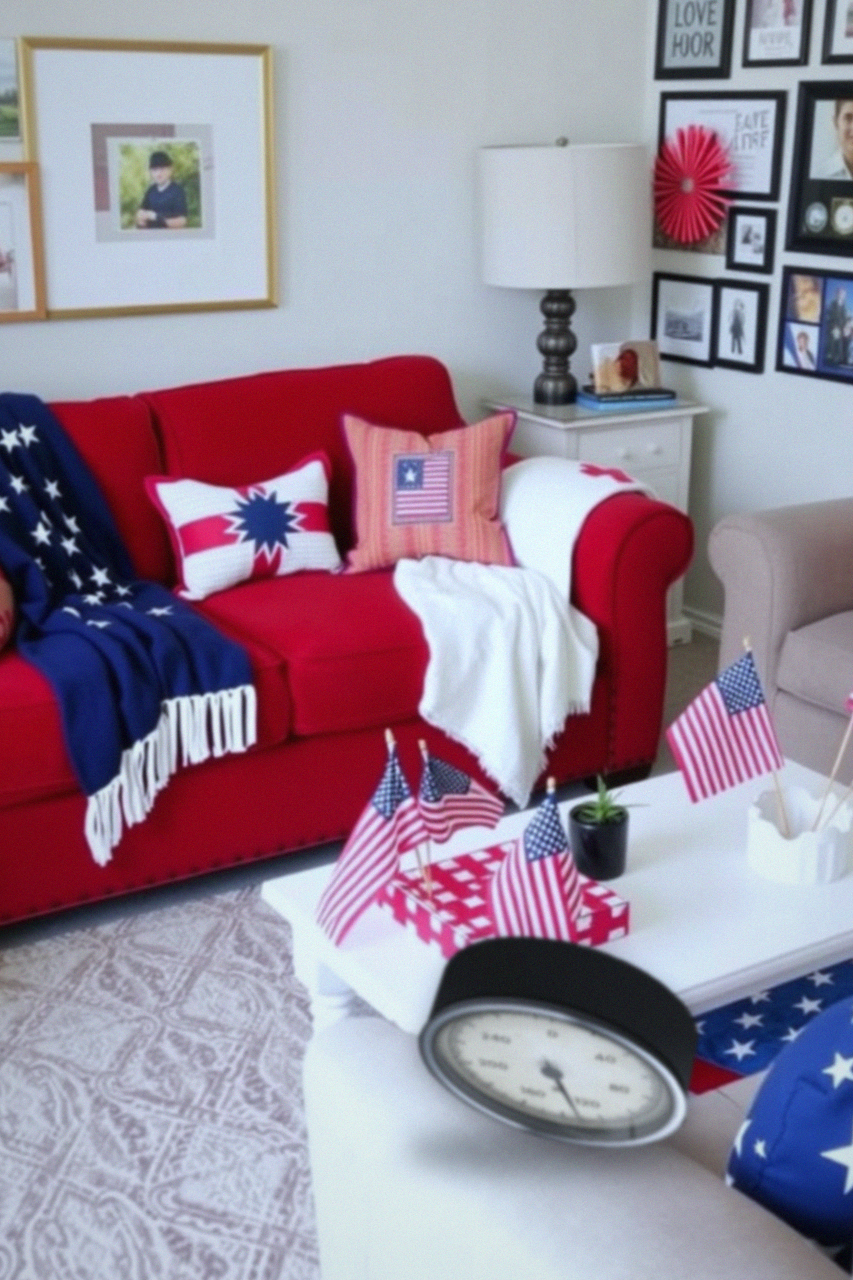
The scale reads 130 lb
